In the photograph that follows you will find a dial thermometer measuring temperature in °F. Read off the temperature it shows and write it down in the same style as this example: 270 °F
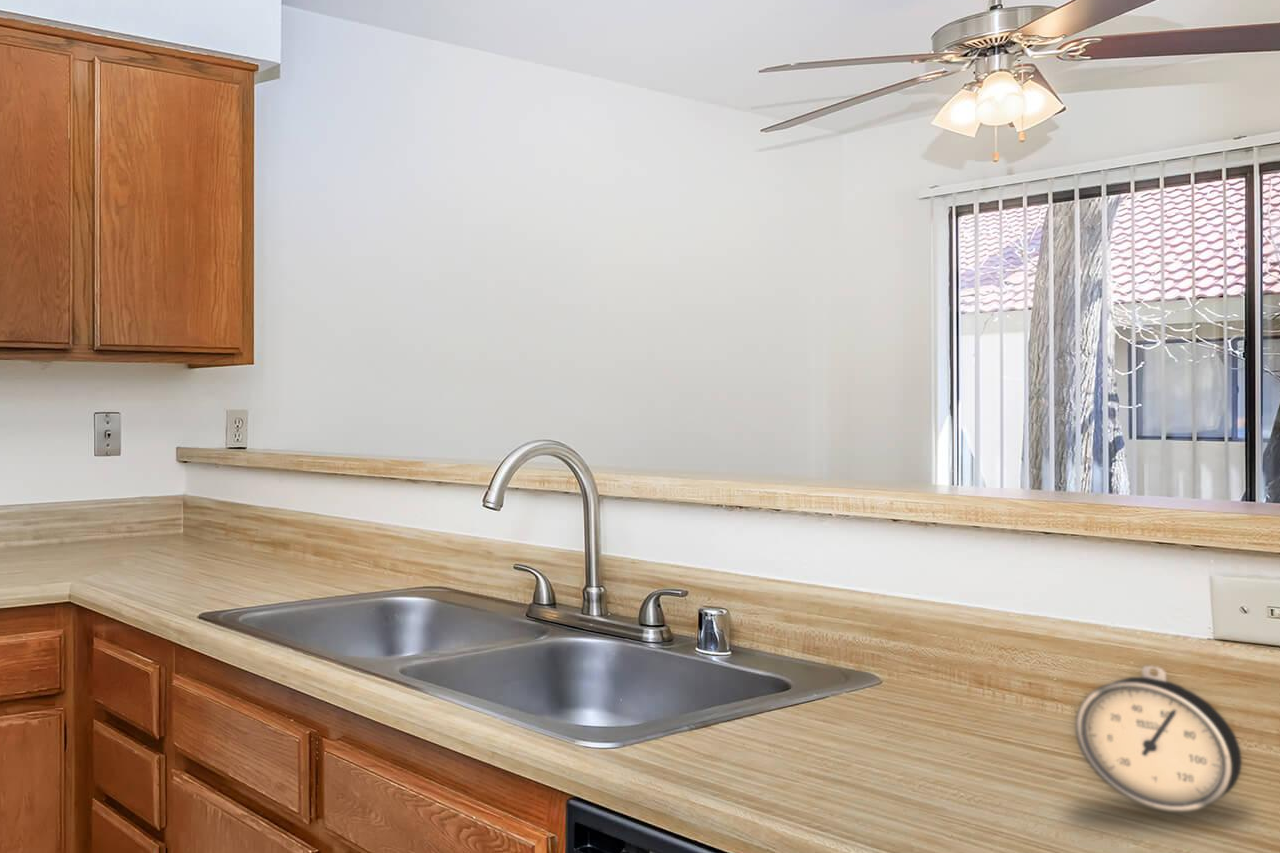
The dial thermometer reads 64 °F
